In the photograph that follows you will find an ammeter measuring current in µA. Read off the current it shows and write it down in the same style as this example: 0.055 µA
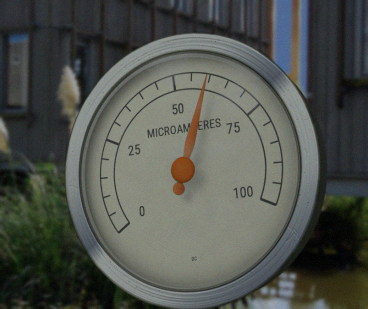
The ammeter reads 60 µA
